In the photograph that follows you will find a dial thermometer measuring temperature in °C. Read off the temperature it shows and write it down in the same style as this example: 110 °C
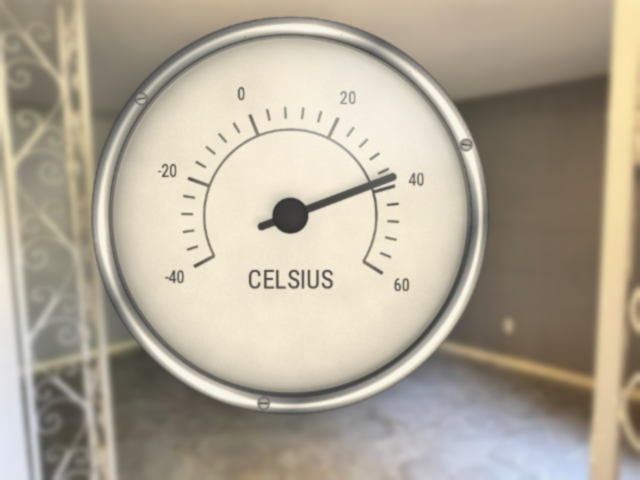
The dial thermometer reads 38 °C
